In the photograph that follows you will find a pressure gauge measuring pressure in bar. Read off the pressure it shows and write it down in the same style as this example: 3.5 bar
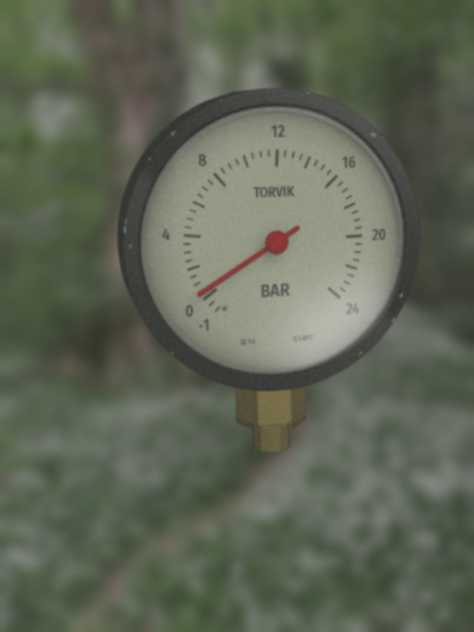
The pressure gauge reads 0.5 bar
